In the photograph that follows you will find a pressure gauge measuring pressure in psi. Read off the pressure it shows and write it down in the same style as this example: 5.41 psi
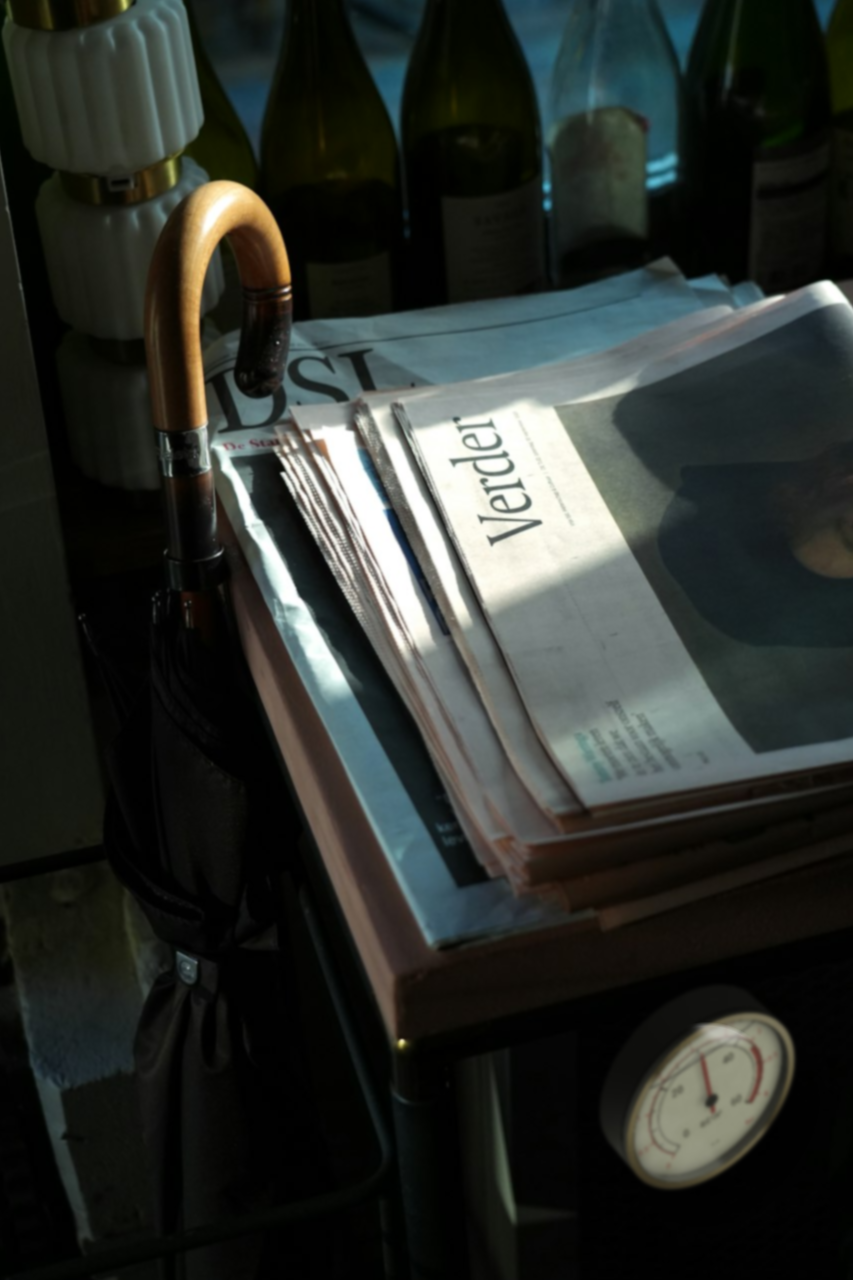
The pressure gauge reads 30 psi
